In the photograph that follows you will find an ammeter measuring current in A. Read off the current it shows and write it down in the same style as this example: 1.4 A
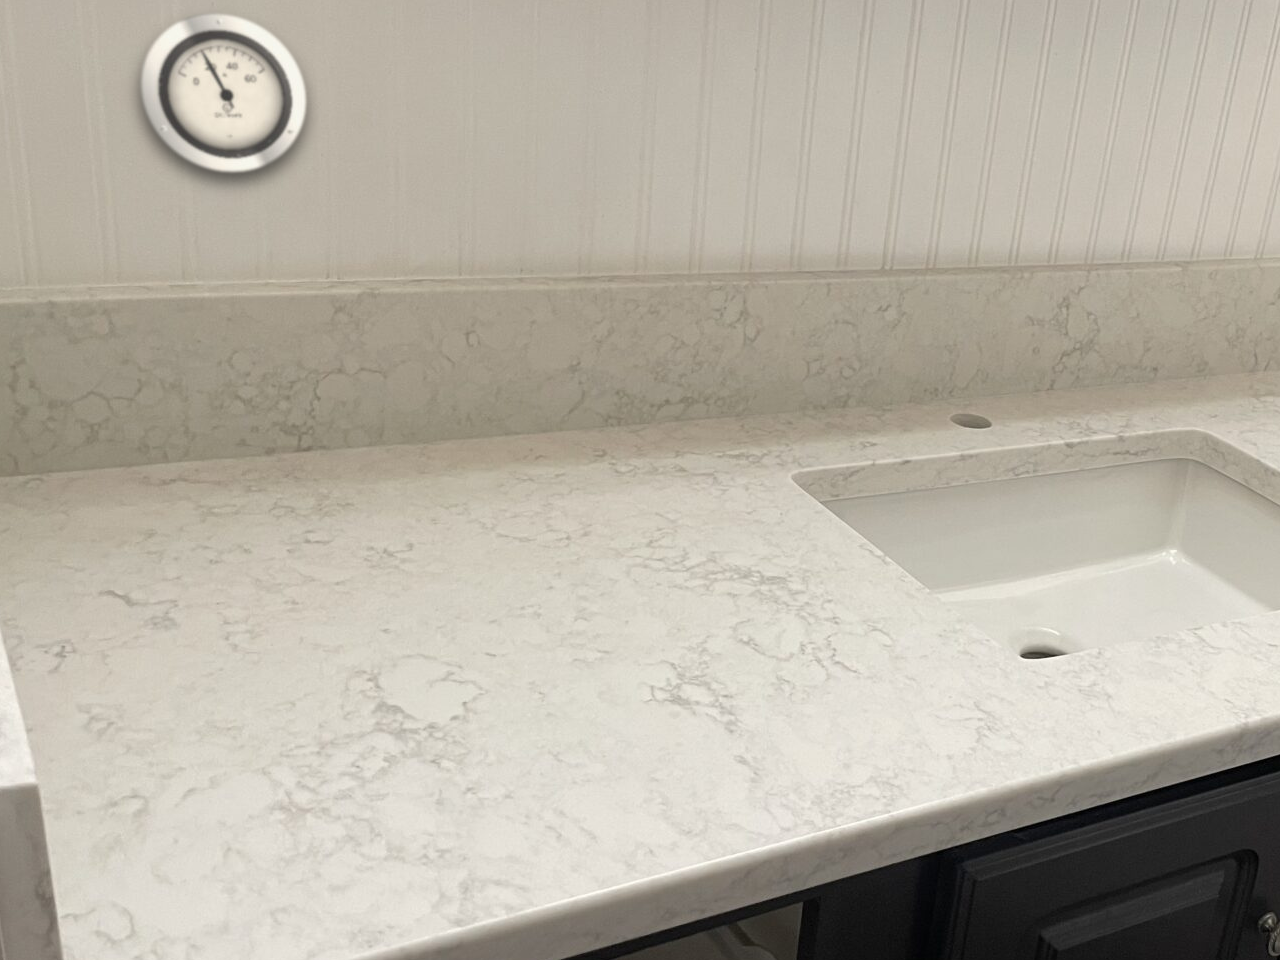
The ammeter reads 20 A
